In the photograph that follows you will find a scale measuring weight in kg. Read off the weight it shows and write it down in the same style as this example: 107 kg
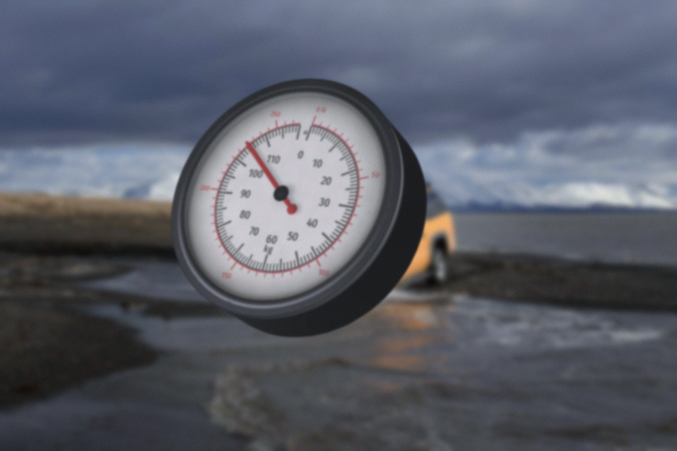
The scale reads 105 kg
